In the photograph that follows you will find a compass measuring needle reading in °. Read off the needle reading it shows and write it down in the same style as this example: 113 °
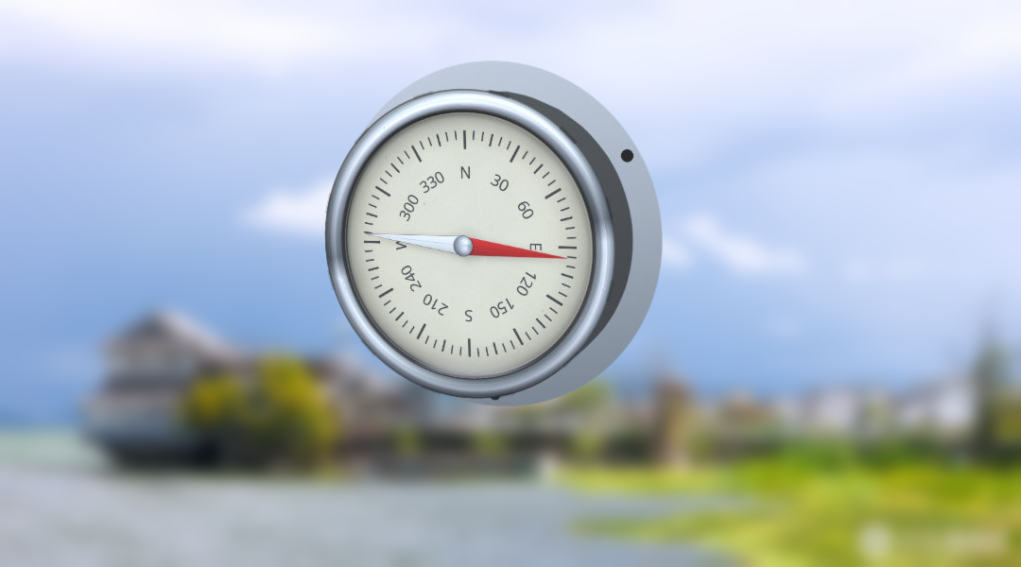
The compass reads 95 °
